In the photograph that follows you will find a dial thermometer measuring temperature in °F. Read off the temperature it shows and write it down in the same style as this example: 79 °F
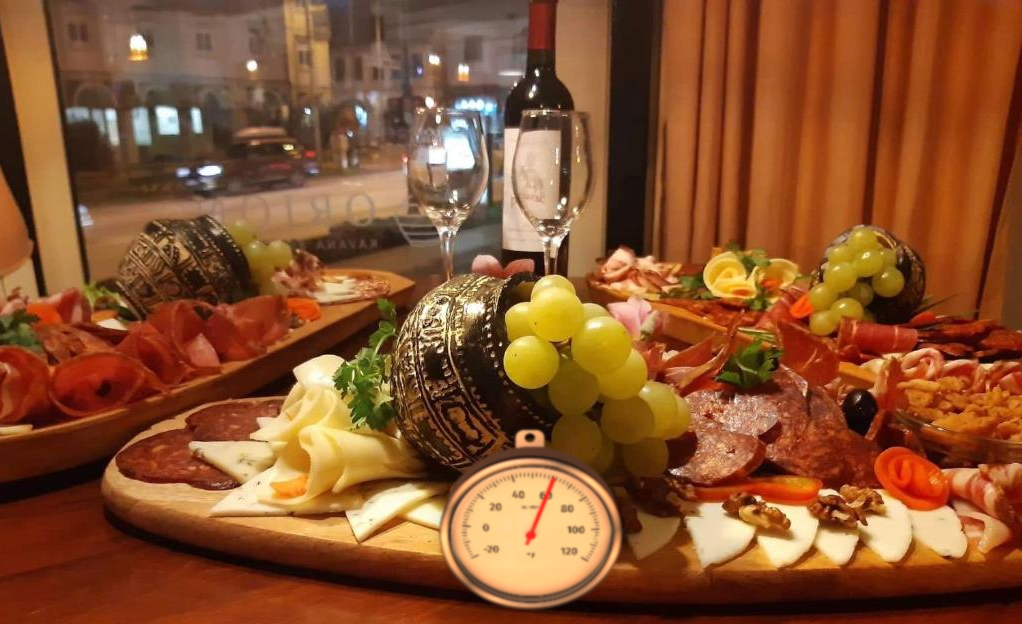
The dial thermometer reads 60 °F
